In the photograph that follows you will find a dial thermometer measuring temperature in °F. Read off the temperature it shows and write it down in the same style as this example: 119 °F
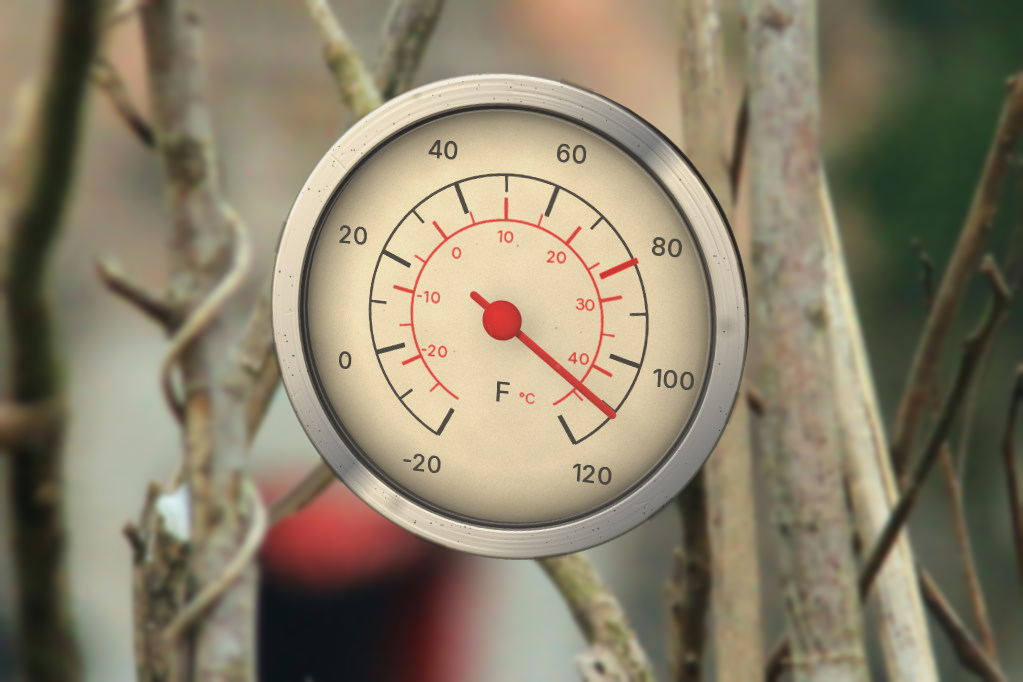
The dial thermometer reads 110 °F
